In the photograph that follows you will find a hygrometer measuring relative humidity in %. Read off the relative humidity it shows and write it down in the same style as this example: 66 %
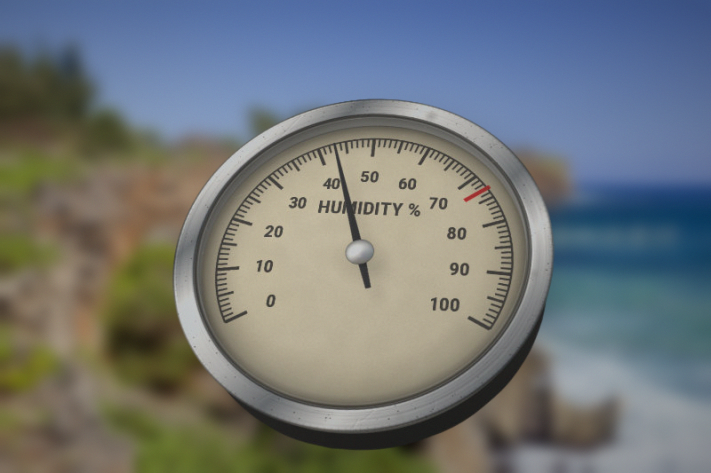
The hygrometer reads 43 %
